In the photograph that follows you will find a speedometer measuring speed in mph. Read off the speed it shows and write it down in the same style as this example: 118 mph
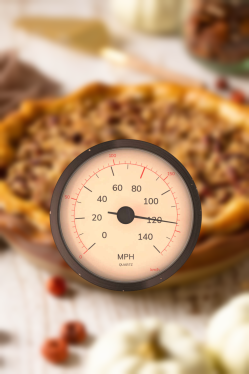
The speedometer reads 120 mph
